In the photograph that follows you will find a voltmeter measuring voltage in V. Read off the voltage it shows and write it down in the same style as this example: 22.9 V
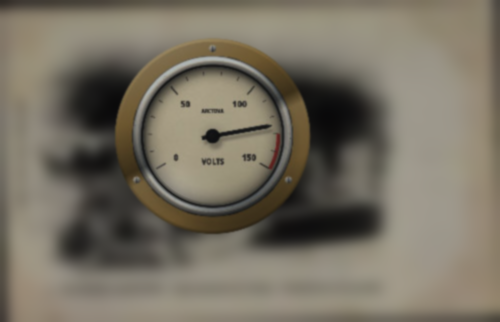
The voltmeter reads 125 V
